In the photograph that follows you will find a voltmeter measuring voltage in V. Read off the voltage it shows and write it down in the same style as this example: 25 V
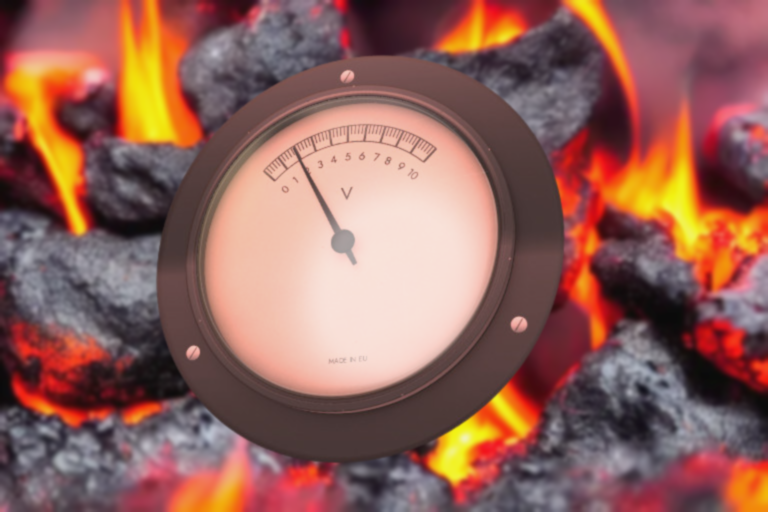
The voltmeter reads 2 V
